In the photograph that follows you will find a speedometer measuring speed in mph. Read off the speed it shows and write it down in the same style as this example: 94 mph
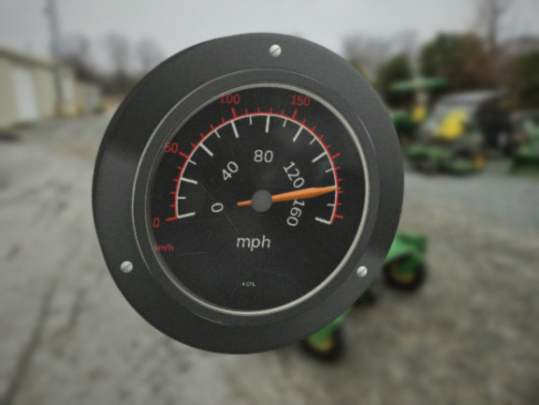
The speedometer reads 140 mph
